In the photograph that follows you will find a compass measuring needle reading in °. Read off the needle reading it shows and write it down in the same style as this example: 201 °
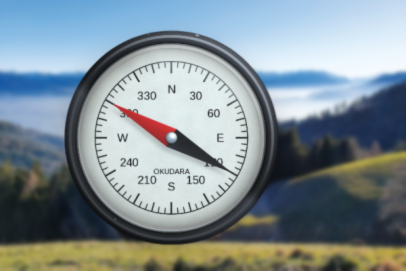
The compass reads 300 °
